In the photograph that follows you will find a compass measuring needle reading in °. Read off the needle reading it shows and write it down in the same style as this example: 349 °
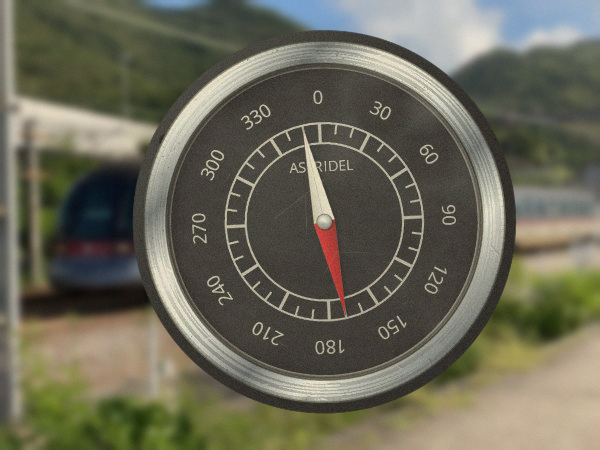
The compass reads 170 °
